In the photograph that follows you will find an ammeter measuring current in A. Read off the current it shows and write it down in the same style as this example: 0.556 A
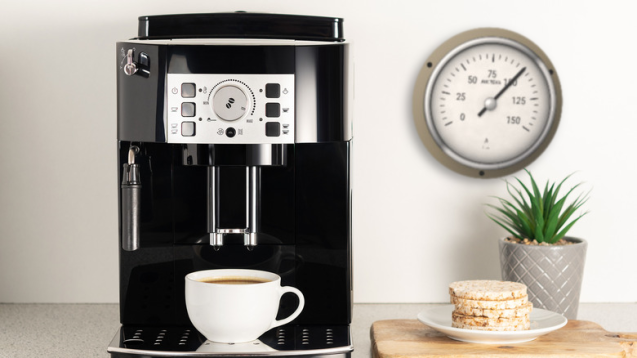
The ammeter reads 100 A
